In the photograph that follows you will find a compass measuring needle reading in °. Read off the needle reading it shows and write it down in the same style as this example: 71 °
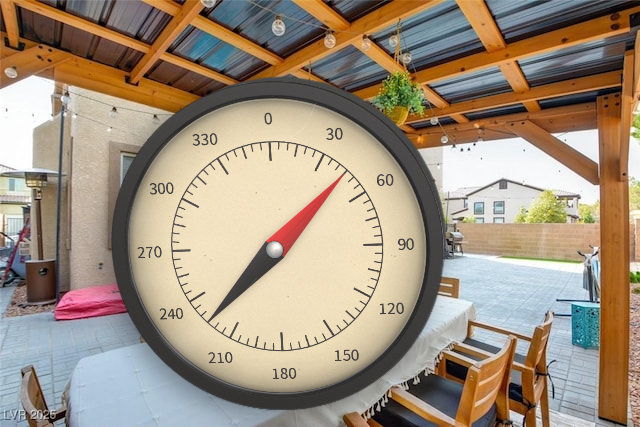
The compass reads 45 °
